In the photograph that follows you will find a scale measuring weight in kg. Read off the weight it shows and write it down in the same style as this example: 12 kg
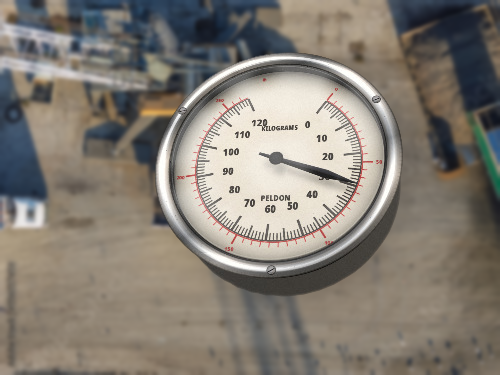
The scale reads 30 kg
